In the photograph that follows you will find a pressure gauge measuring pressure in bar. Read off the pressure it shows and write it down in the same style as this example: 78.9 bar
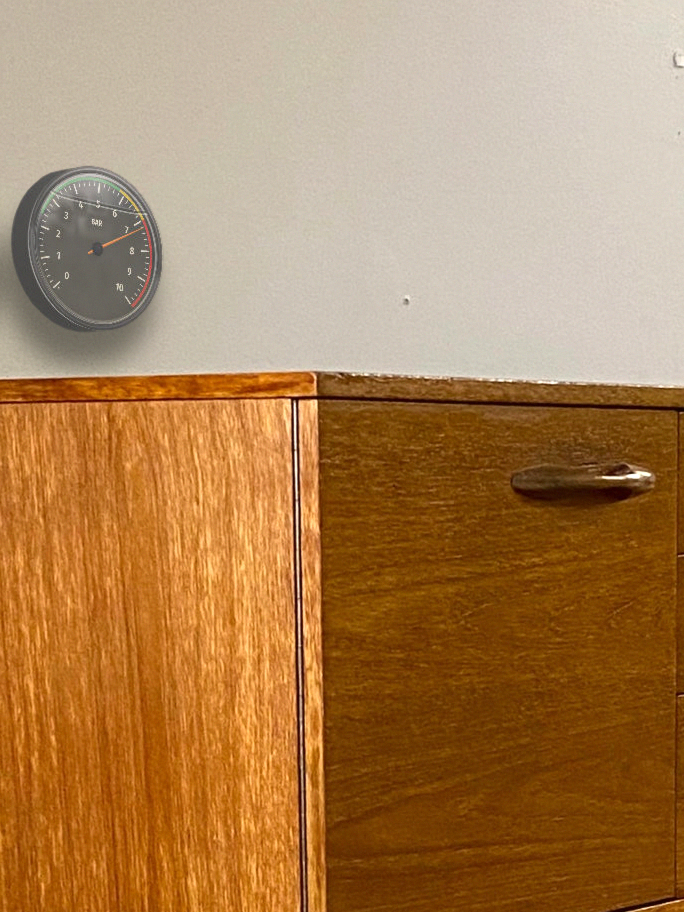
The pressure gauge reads 7.2 bar
